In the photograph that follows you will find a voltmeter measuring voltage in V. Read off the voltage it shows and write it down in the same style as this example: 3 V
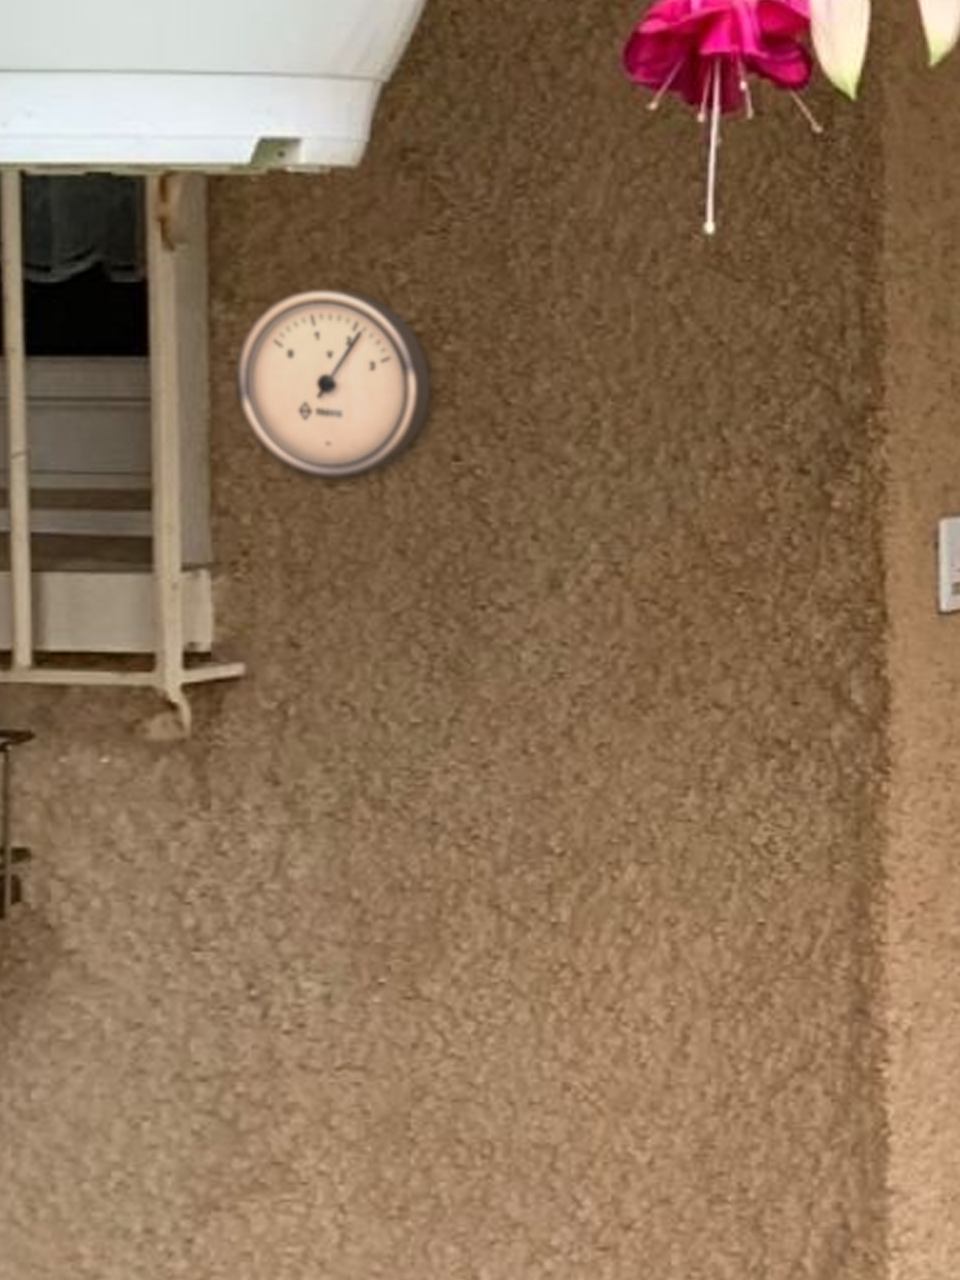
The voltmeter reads 2.2 V
